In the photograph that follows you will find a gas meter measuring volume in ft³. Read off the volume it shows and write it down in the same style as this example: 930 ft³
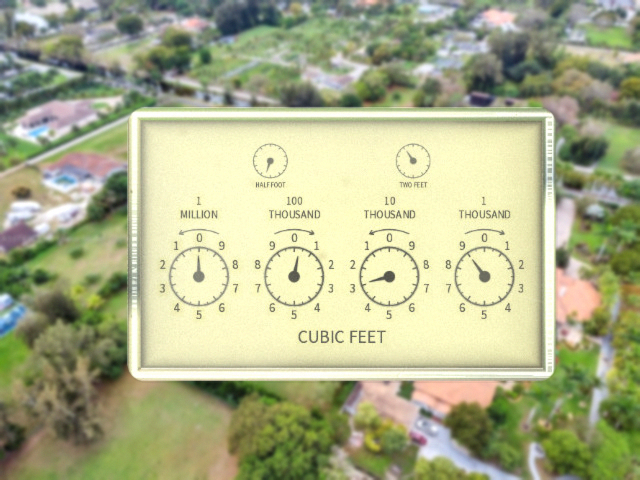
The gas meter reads 2900 ft³
